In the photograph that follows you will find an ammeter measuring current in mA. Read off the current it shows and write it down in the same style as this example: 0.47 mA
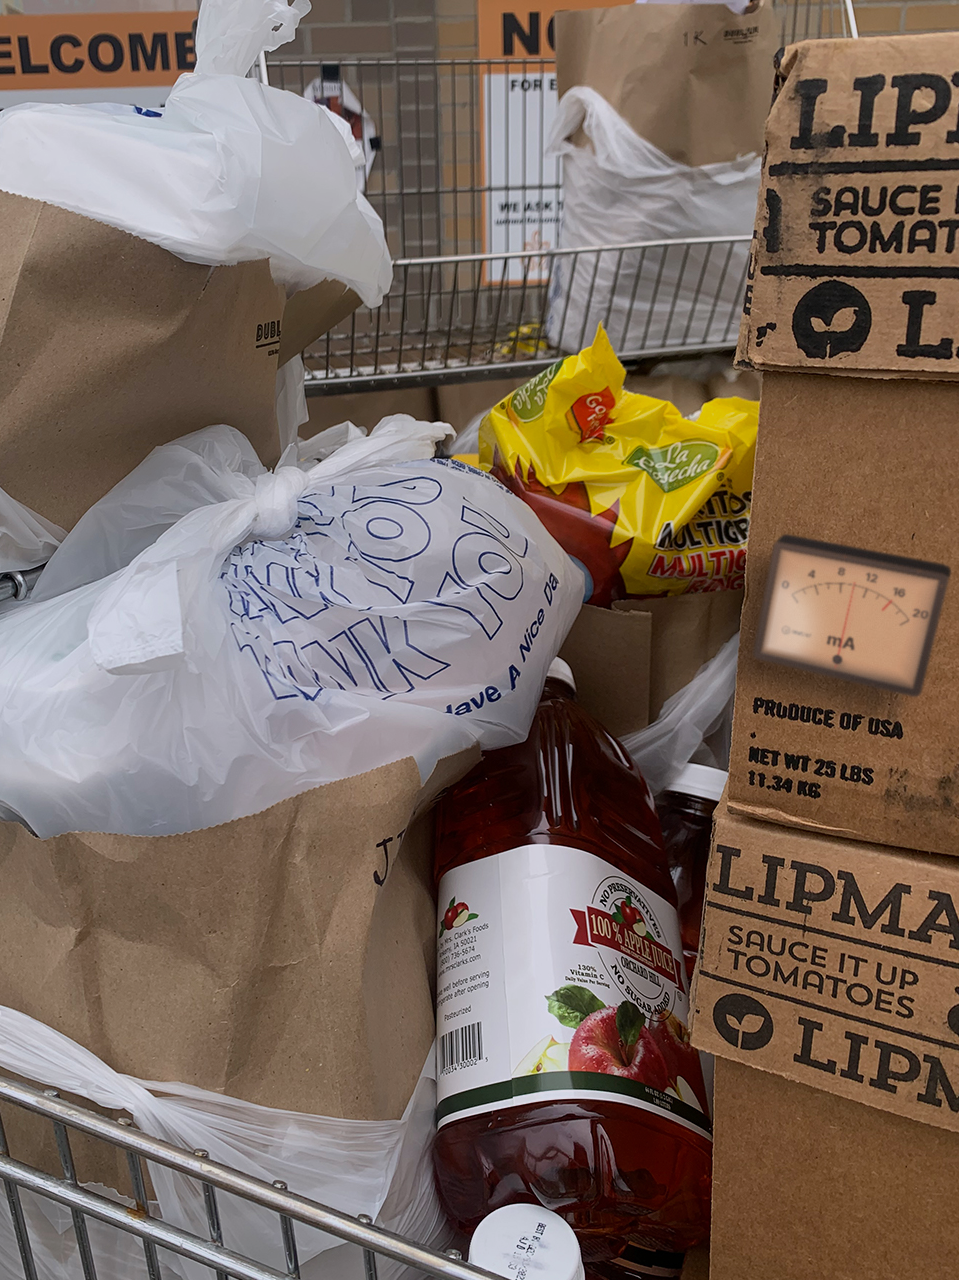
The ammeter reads 10 mA
